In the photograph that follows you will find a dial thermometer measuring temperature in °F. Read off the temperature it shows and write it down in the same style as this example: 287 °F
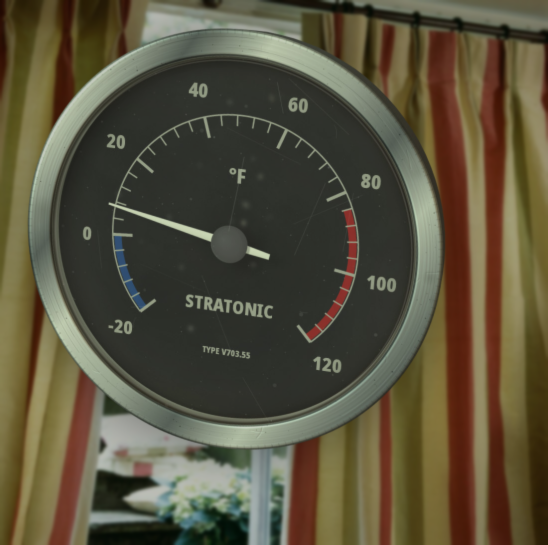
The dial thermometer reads 8 °F
